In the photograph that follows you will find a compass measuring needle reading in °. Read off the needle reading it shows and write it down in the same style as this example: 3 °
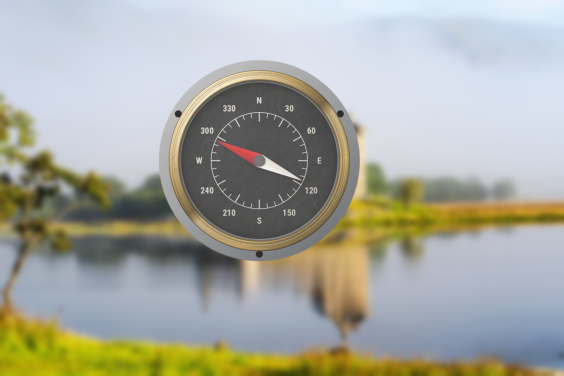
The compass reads 295 °
